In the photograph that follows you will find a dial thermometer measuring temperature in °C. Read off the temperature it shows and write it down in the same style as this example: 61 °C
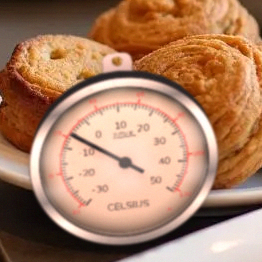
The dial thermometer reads -5 °C
